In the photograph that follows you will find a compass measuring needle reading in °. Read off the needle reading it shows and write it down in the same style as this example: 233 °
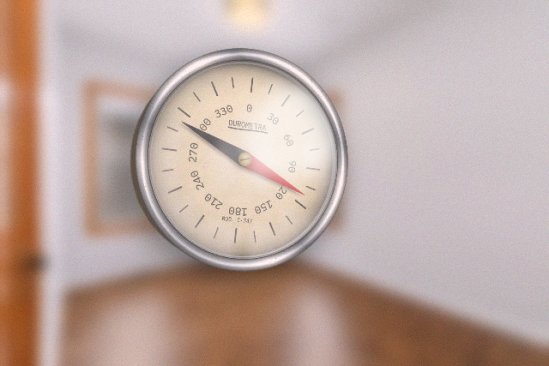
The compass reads 112.5 °
